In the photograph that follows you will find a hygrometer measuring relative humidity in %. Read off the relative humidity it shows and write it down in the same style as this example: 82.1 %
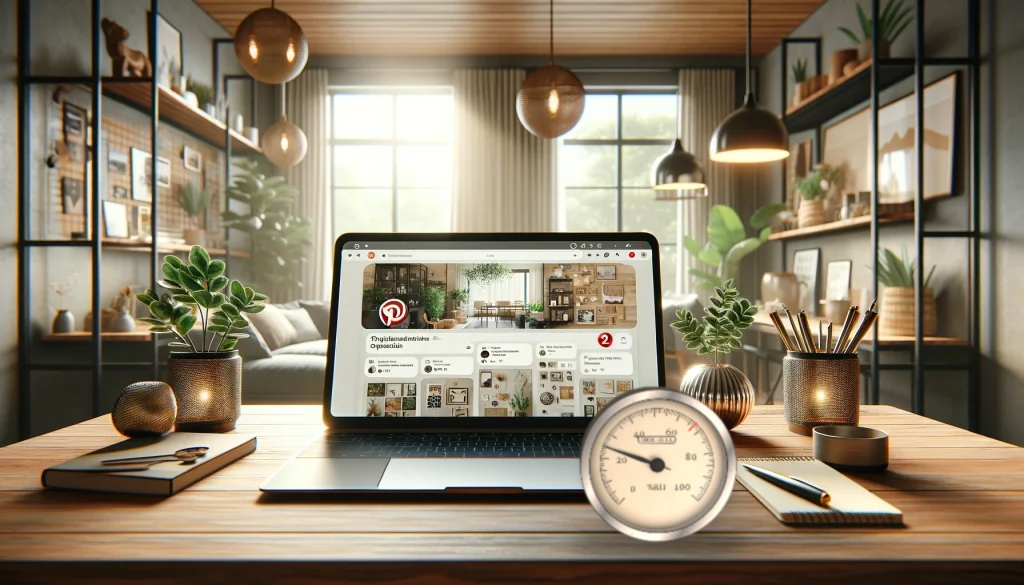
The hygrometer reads 25 %
